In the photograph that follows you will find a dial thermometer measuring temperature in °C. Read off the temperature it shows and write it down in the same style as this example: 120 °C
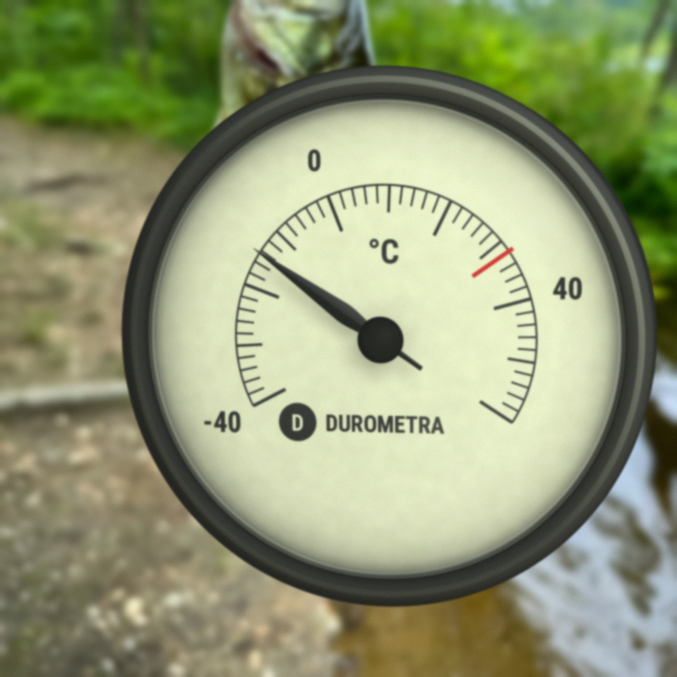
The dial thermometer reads -14 °C
